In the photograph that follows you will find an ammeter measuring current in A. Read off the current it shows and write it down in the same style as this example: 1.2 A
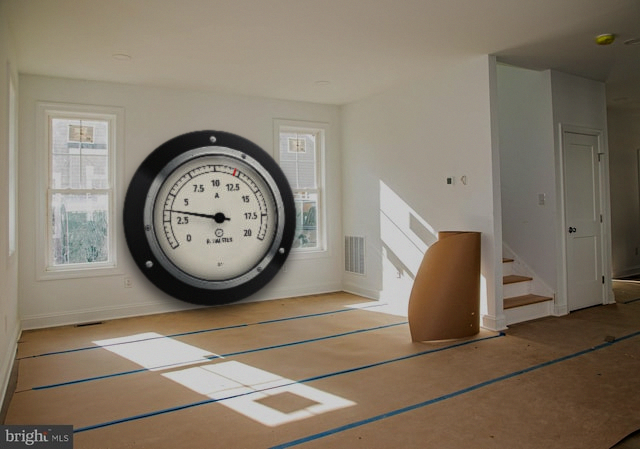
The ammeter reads 3.5 A
